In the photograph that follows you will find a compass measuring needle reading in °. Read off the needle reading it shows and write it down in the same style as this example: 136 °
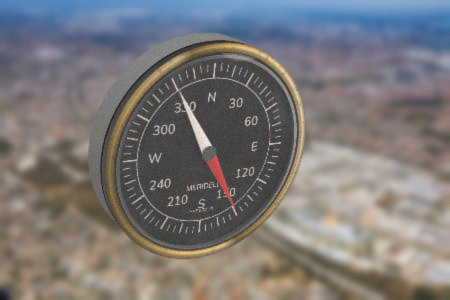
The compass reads 150 °
